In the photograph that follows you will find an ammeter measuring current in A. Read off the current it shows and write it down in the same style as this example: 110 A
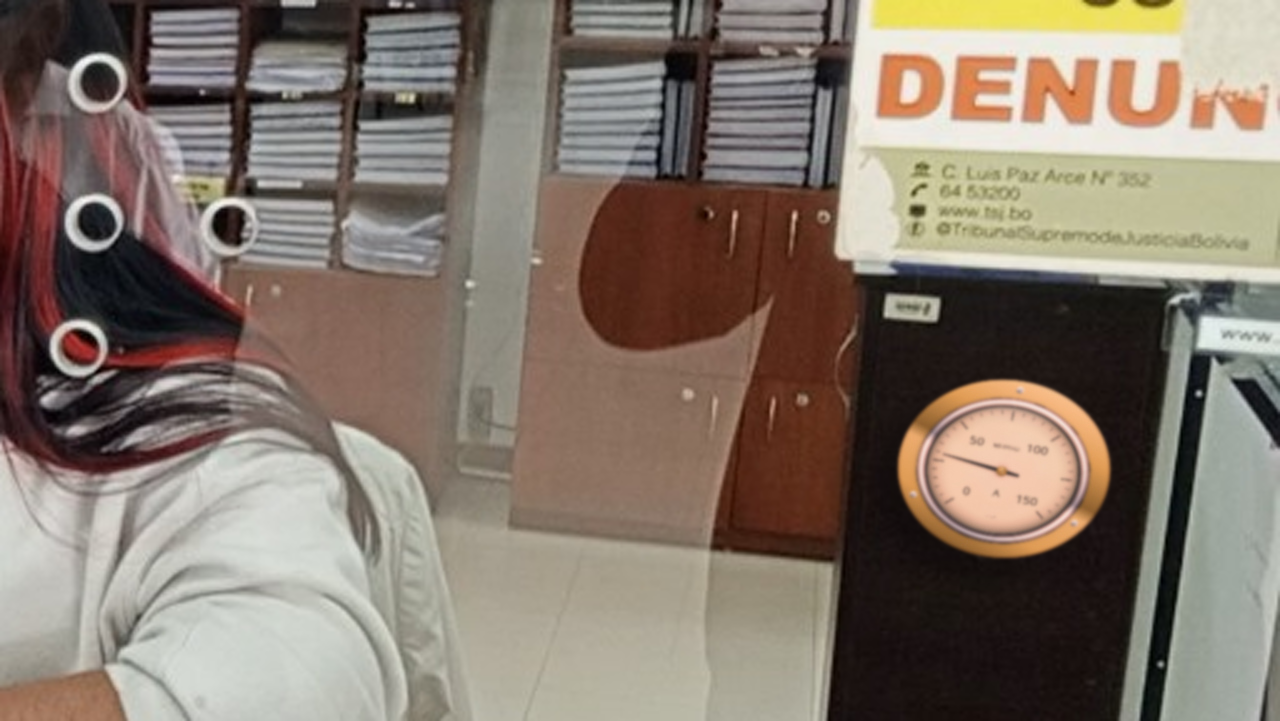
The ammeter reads 30 A
